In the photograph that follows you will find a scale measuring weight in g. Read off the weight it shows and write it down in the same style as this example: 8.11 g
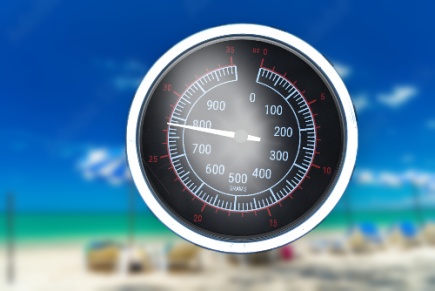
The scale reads 780 g
